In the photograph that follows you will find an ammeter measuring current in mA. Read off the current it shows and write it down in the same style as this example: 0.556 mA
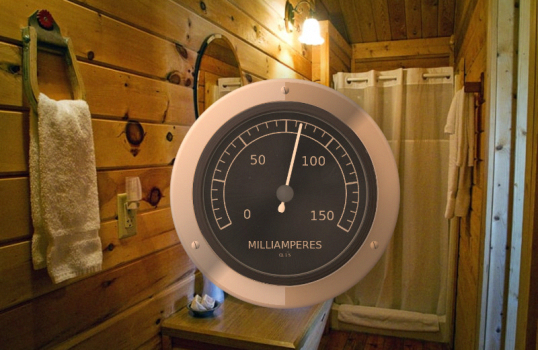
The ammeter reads 82.5 mA
